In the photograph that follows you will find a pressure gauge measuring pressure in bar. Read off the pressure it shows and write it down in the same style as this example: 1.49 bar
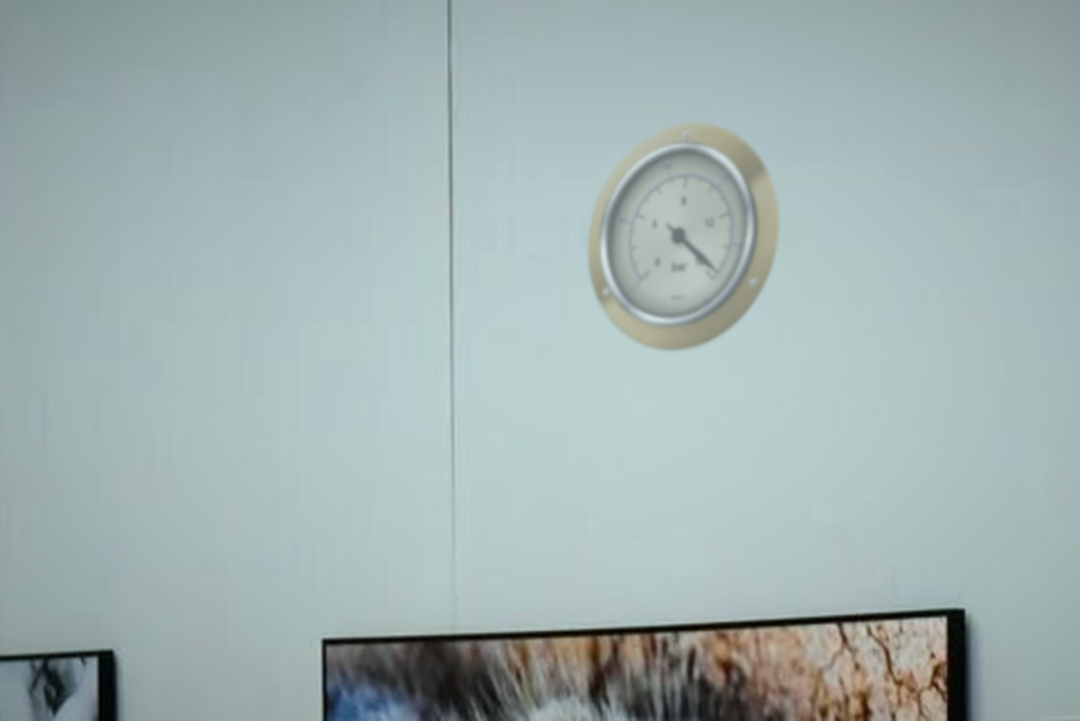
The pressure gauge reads 15.5 bar
